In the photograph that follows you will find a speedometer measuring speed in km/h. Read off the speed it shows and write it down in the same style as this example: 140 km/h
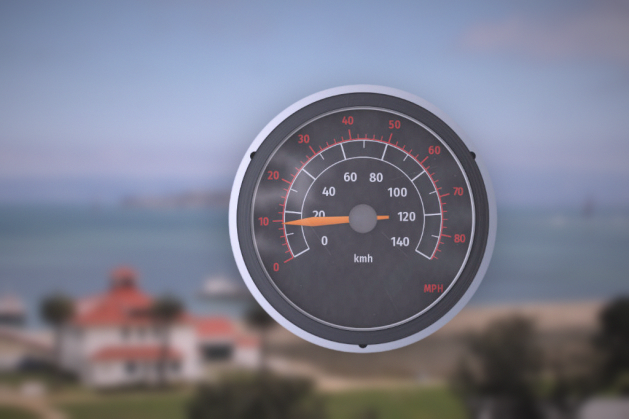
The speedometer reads 15 km/h
